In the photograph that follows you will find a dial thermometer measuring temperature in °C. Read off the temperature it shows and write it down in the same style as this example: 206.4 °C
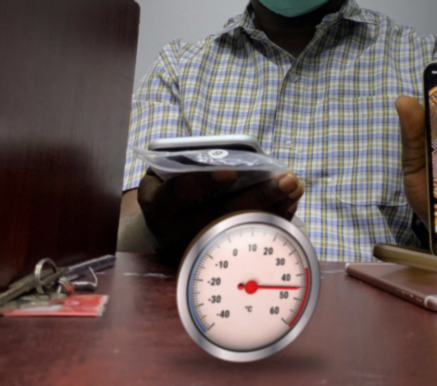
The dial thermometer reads 45 °C
